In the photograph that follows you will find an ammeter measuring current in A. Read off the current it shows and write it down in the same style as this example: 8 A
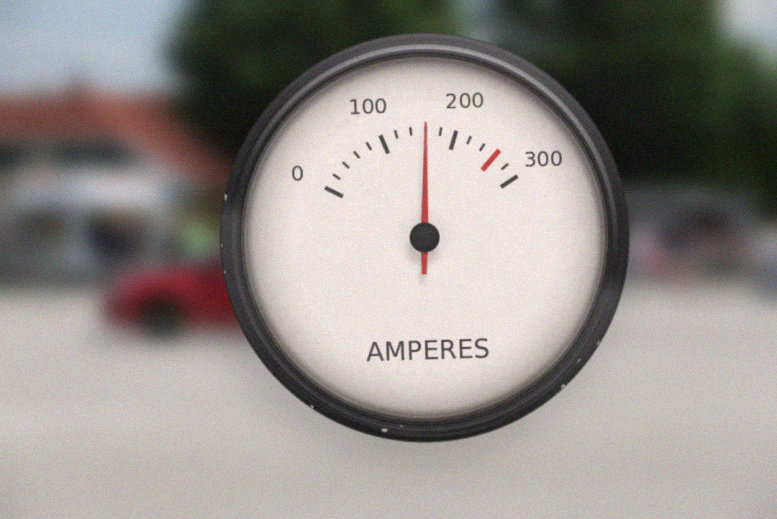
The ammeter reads 160 A
